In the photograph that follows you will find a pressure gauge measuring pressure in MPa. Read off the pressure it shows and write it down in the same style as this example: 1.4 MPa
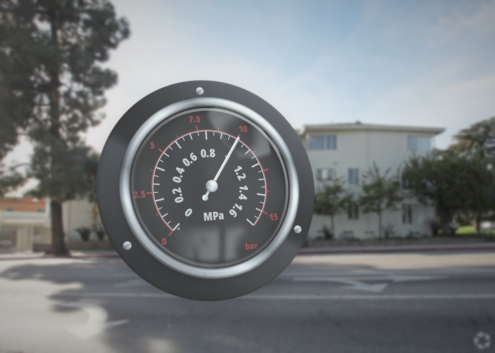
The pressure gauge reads 1 MPa
